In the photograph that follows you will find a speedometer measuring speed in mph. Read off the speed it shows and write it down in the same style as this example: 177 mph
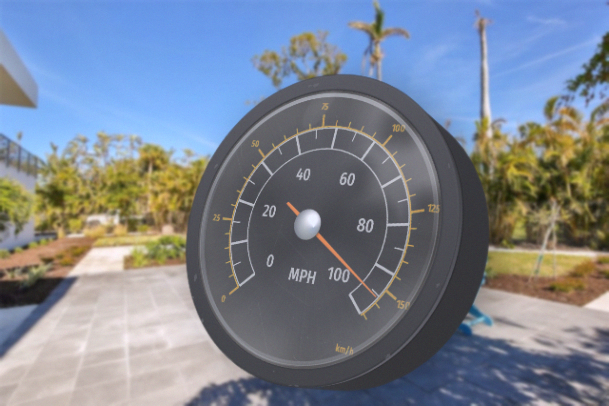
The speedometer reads 95 mph
